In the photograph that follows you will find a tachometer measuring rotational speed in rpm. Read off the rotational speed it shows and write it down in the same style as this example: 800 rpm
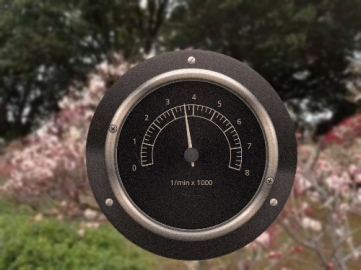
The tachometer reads 3600 rpm
